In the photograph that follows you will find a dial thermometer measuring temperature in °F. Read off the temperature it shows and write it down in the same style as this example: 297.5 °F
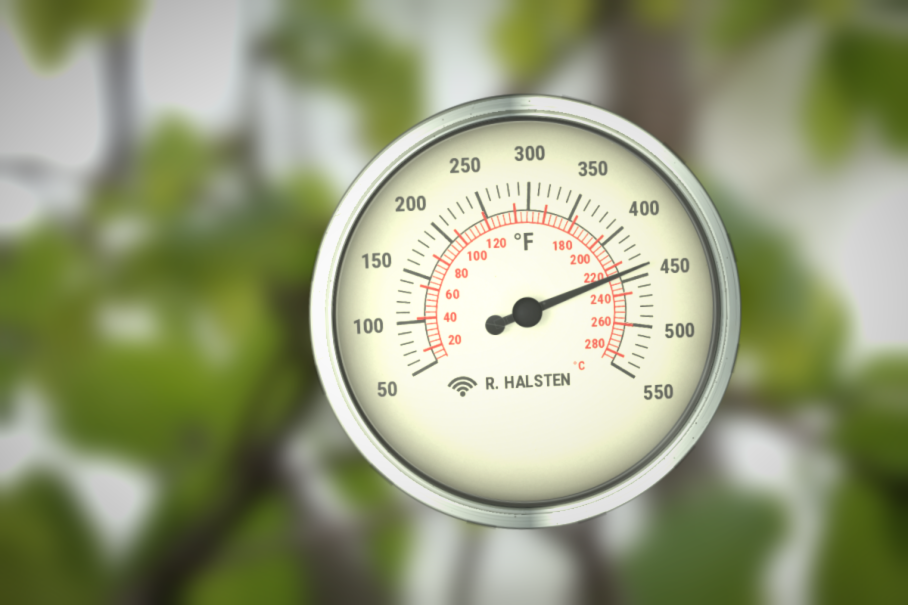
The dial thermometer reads 440 °F
